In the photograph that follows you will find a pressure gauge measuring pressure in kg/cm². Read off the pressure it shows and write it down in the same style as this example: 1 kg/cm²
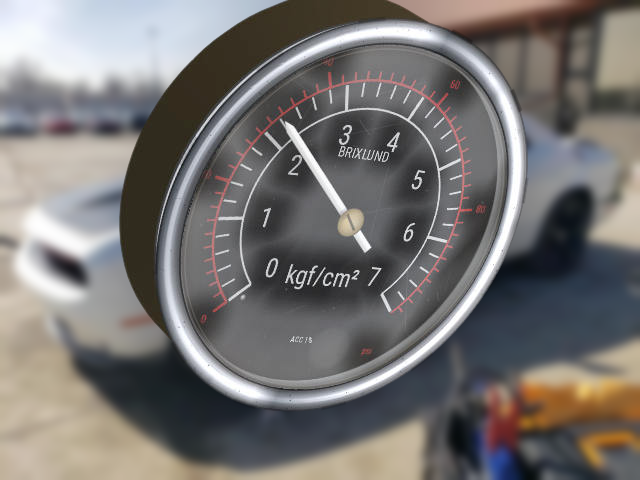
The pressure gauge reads 2.2 kg/cm²
